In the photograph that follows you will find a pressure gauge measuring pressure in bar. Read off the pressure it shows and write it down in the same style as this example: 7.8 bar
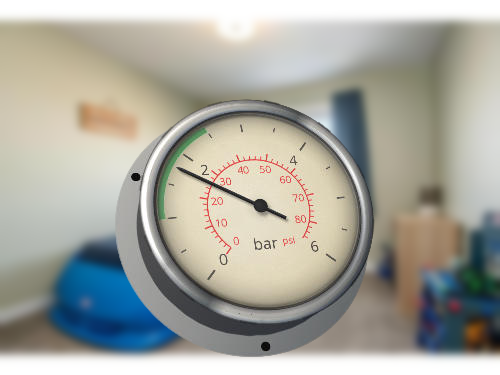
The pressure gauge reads 1.75 bar
